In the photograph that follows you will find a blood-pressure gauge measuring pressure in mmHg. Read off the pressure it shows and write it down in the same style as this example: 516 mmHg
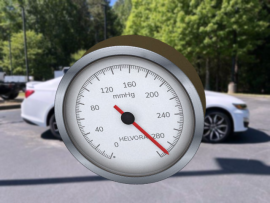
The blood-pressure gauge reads 290 mmHg
